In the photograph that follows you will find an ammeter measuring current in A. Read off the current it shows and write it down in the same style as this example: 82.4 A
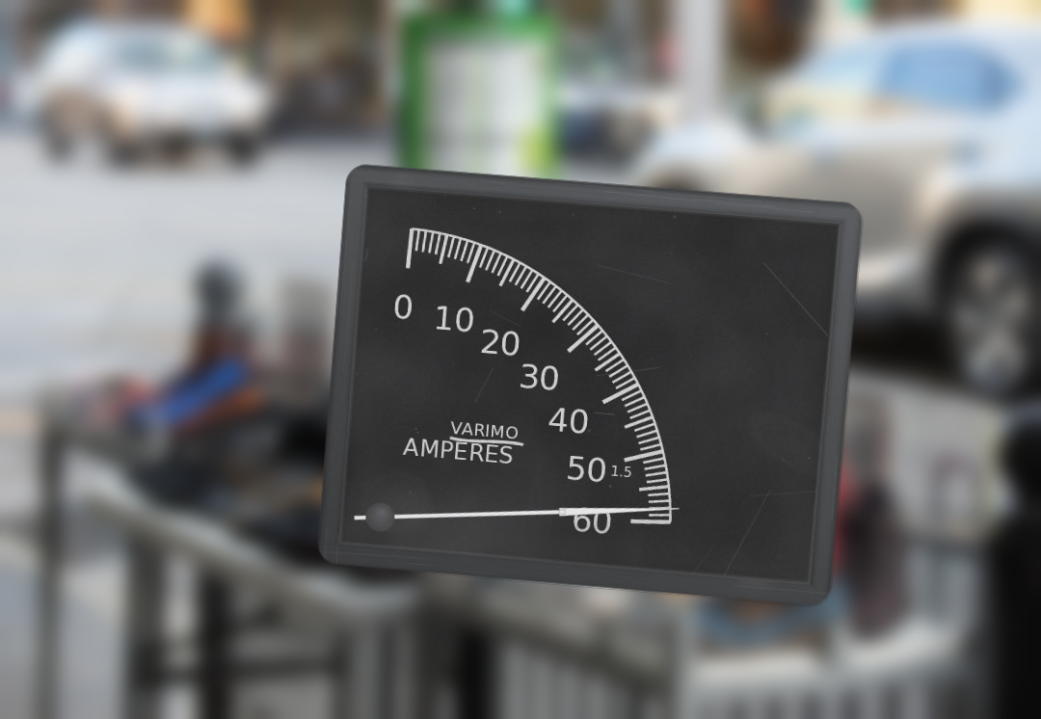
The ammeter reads 58 A
